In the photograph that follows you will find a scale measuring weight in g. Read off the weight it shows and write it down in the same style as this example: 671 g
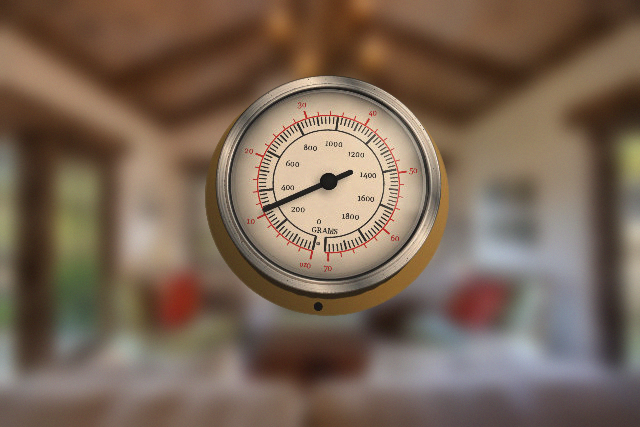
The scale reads 300 g
